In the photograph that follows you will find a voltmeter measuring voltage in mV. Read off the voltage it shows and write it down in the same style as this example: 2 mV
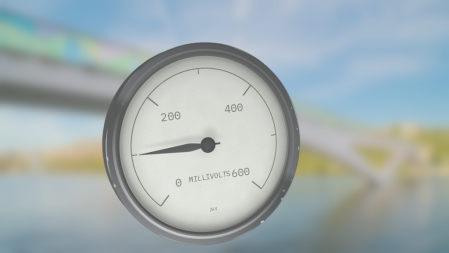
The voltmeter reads 100 mV
